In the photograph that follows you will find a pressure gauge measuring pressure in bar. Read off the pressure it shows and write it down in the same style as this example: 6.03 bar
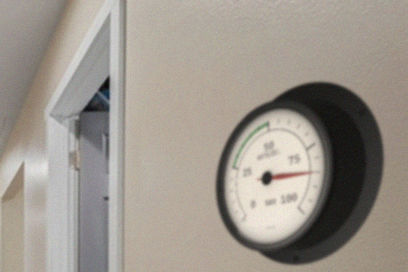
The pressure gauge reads 85 bar
